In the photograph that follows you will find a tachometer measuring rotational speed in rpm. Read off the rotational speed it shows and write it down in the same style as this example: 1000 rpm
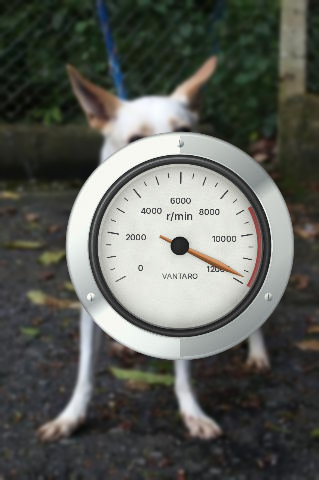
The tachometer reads 11750 rpm
